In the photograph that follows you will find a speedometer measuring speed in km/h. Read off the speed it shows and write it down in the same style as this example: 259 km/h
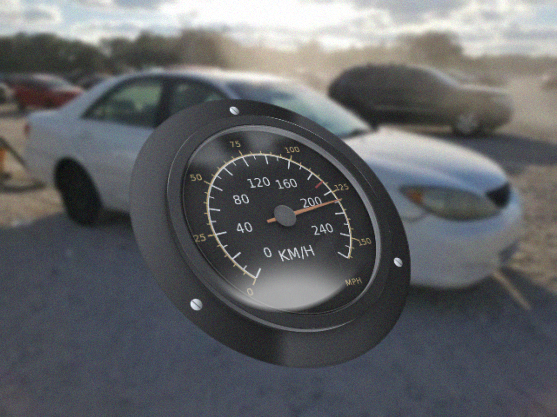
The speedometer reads 210 km/h
